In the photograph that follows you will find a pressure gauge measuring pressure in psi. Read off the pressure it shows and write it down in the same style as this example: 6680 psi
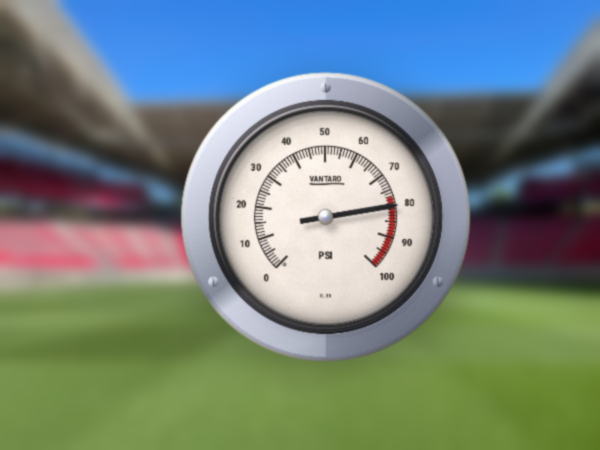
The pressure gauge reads 80 psi
